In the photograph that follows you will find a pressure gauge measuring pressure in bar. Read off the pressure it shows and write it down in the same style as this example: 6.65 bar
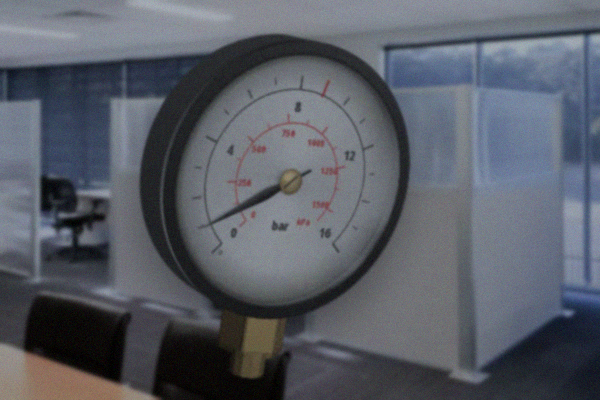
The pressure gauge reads 1 bar
